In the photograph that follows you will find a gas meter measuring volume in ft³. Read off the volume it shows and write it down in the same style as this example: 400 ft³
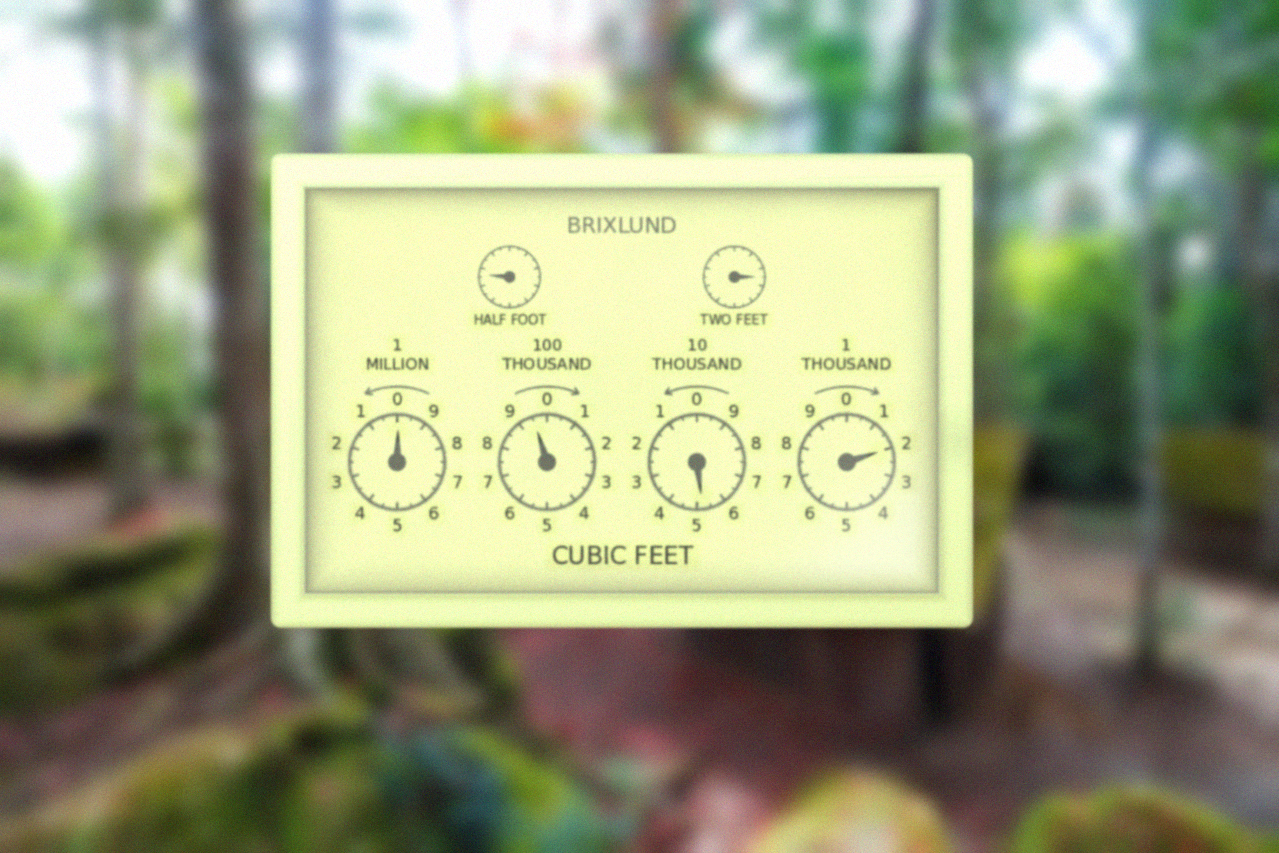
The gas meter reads 995200 ft³
